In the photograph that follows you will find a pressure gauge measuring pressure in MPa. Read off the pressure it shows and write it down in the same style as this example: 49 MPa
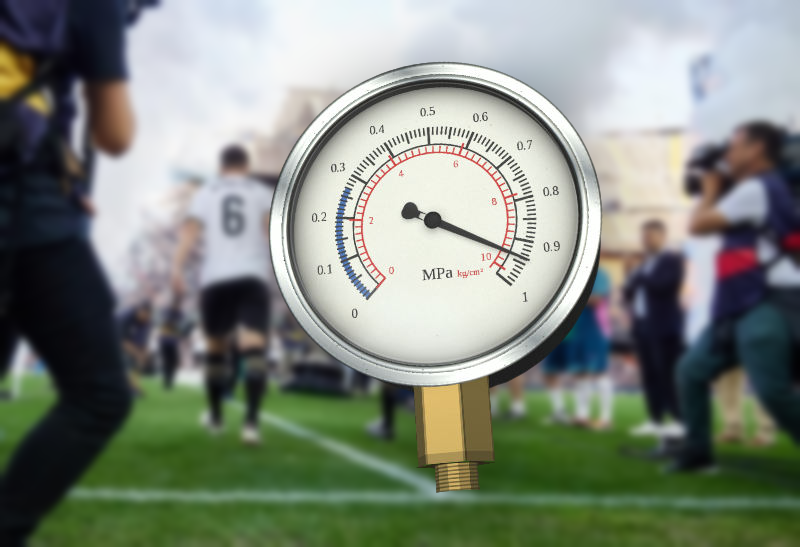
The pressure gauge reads 0.94 MPa
